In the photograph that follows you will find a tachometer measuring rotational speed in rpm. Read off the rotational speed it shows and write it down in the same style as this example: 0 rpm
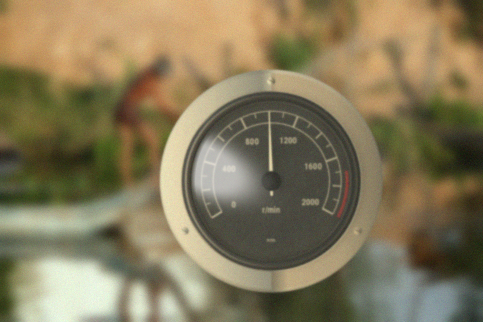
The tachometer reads 1000 rpm
